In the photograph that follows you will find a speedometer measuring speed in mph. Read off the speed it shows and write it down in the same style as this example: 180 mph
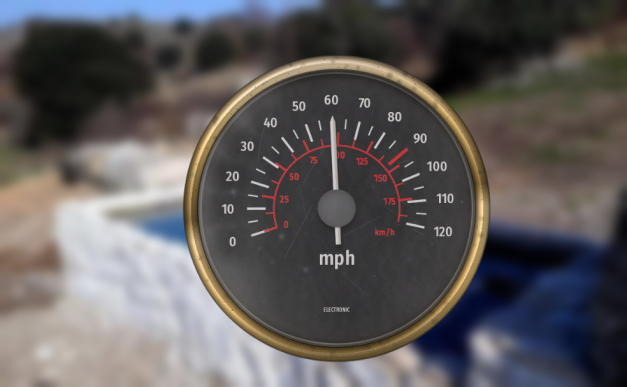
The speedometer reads 60 mph
